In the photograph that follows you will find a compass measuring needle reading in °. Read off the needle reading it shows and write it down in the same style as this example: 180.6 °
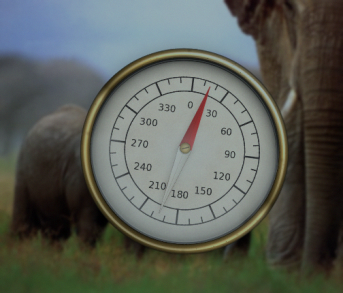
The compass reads 15 °
